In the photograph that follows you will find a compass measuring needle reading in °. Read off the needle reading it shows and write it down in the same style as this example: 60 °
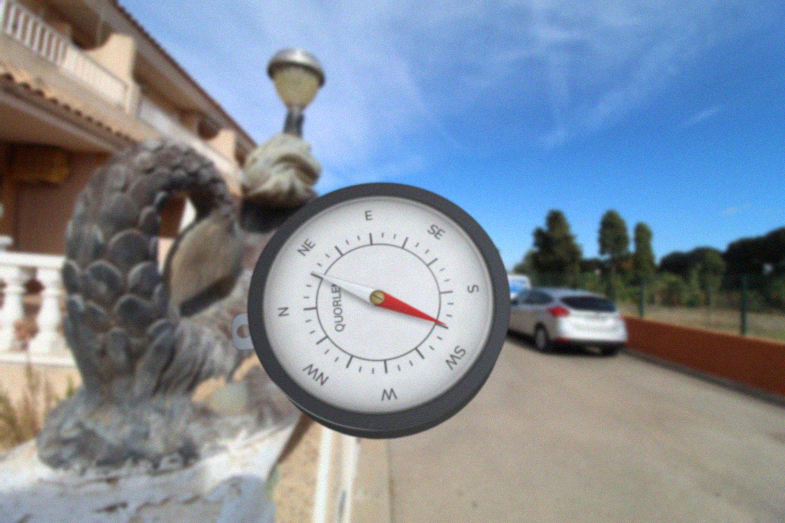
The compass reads 210 °
